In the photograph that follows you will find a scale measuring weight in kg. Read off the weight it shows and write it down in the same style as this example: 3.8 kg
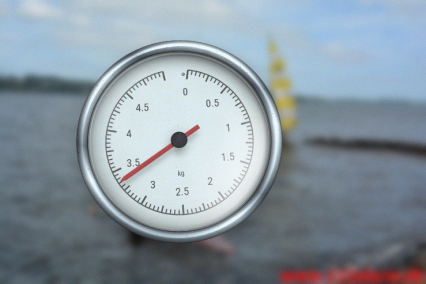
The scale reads 3.35 kg
